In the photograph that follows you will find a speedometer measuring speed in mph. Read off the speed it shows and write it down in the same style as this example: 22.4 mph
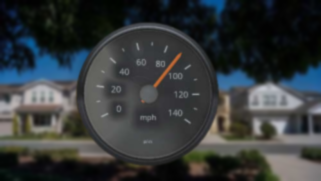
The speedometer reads 90 mph
